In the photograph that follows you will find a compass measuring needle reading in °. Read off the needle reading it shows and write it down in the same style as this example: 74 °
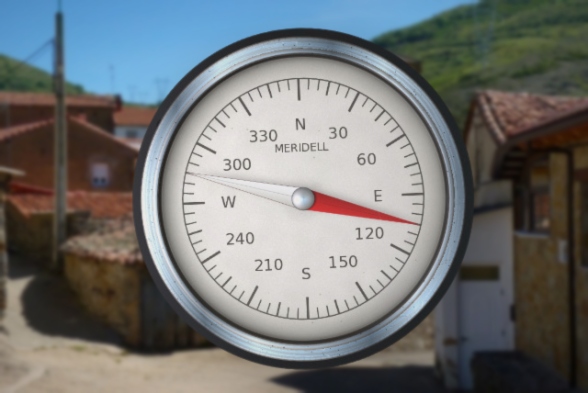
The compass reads 105 °
